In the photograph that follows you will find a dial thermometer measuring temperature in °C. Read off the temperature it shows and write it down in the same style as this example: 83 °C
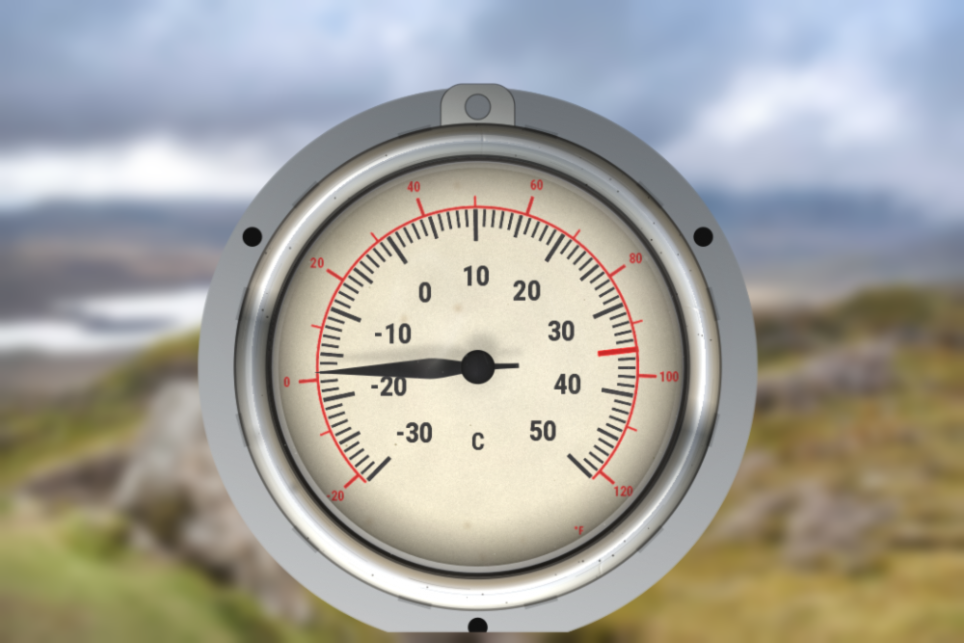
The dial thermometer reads -17 °C
